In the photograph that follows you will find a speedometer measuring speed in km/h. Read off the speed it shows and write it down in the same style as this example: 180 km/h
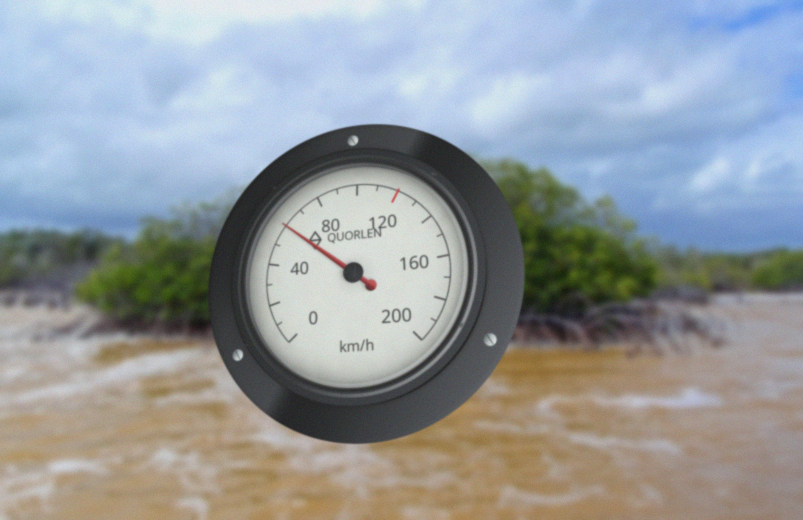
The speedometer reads 60 km/h
